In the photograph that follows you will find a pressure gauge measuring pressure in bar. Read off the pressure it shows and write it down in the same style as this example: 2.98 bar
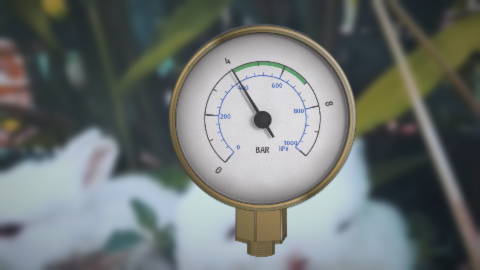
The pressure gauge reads 4 bar
